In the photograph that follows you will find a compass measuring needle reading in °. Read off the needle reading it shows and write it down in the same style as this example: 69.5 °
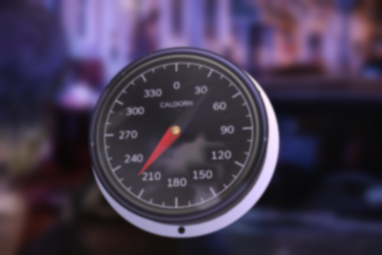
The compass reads 220 °
